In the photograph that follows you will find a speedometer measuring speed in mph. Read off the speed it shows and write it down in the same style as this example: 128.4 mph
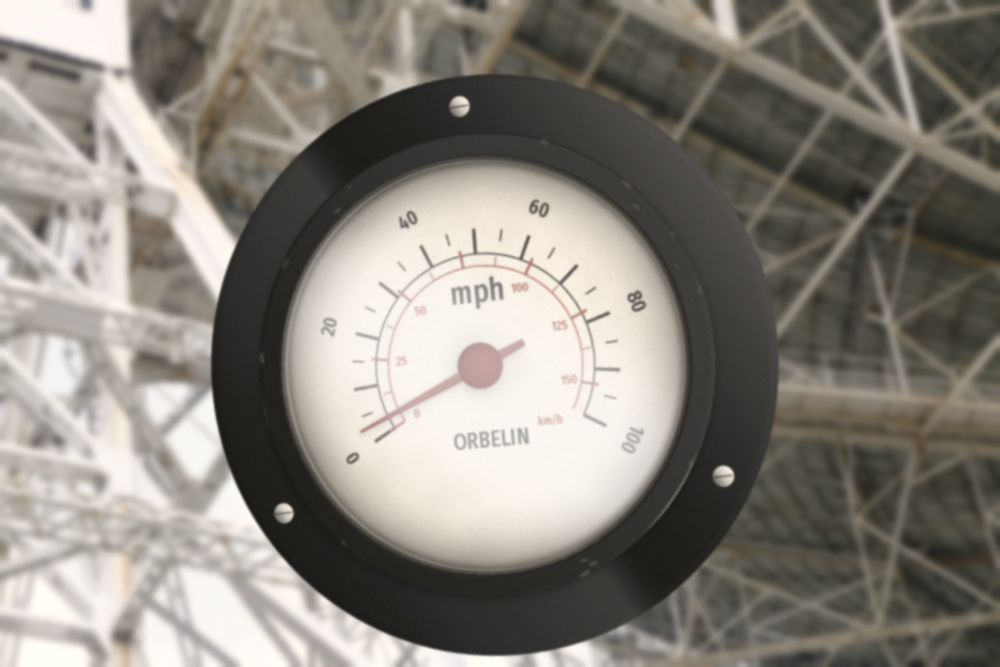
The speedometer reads 2.5 mph
